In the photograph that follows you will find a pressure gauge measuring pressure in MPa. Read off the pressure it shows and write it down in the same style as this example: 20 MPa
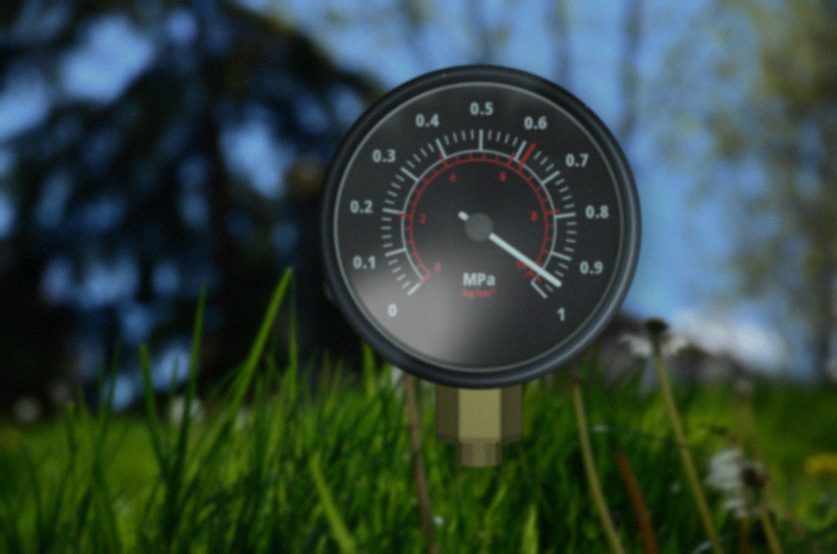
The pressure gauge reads 0.96 MPa
